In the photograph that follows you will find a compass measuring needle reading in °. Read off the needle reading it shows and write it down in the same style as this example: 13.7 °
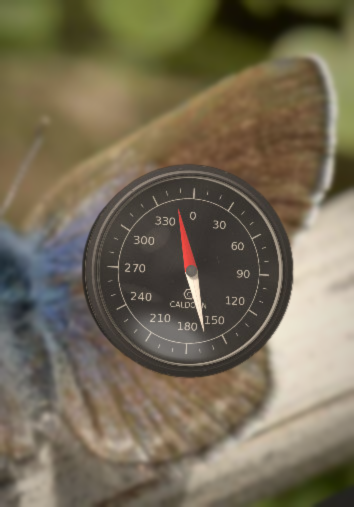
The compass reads 345 °
